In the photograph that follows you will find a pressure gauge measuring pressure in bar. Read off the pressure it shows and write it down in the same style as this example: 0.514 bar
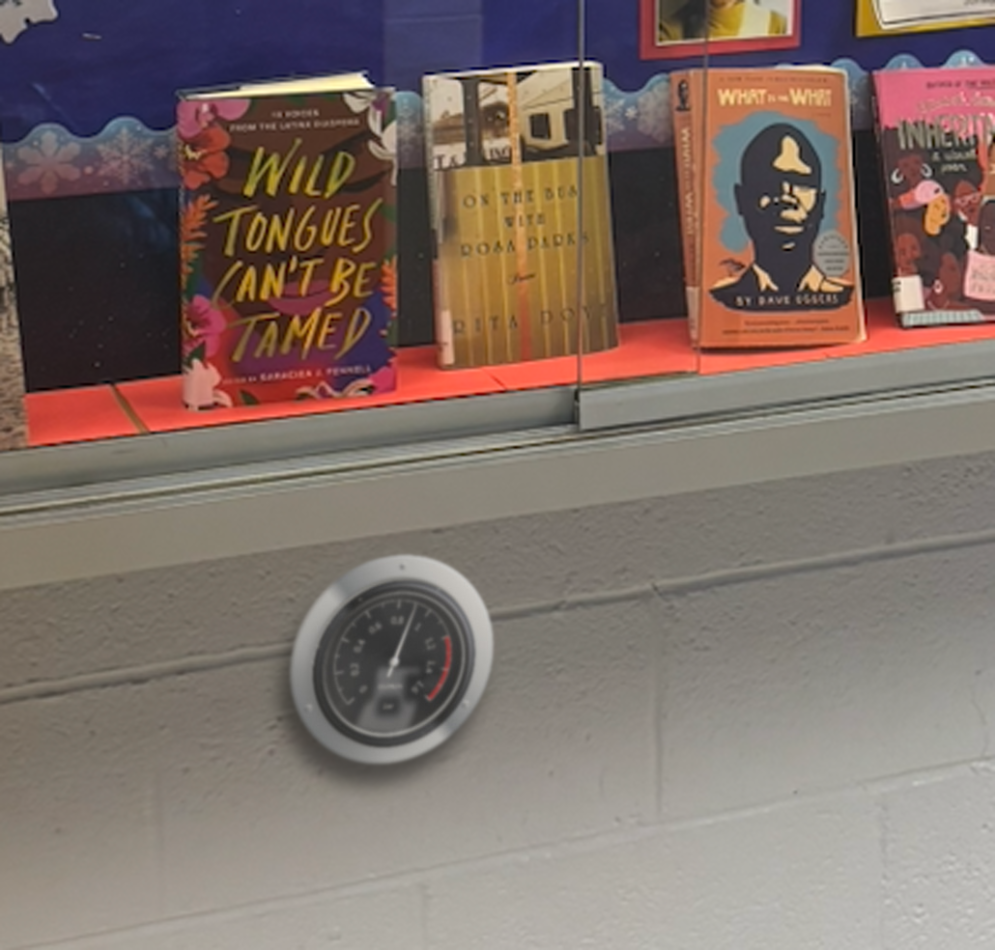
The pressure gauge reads 0.9 bar
